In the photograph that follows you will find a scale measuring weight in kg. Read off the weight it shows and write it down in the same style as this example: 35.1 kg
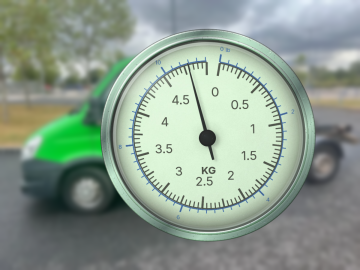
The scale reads 4.8 kg
